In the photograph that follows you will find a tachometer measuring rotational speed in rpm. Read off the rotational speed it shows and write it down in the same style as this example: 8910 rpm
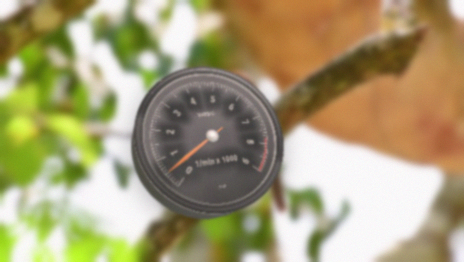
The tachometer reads 500 rpm
